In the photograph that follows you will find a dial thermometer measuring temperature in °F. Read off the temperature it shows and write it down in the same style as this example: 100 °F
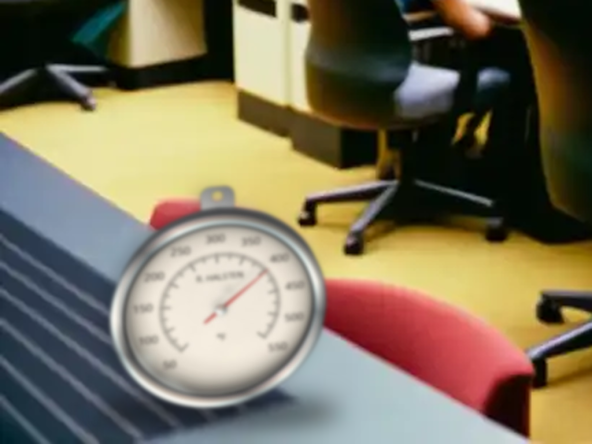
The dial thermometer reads 400 °F
